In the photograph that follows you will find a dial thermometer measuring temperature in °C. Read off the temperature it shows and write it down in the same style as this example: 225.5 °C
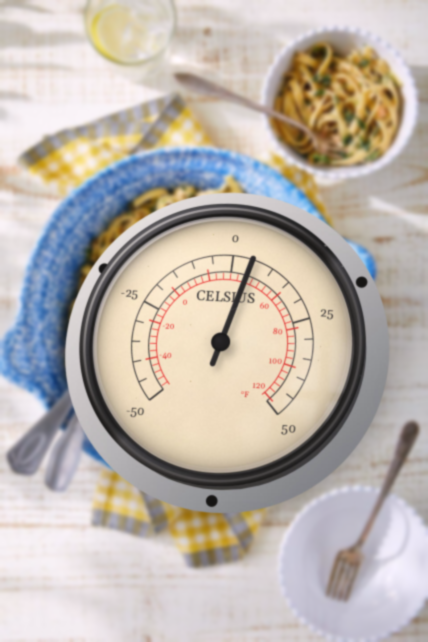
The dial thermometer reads 5 °C
